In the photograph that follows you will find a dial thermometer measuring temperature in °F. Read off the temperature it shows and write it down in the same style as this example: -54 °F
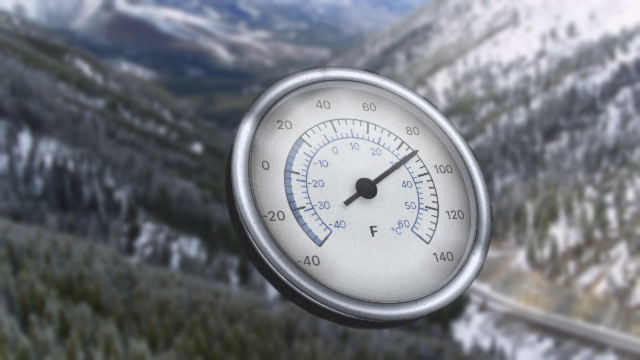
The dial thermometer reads 88 °F
